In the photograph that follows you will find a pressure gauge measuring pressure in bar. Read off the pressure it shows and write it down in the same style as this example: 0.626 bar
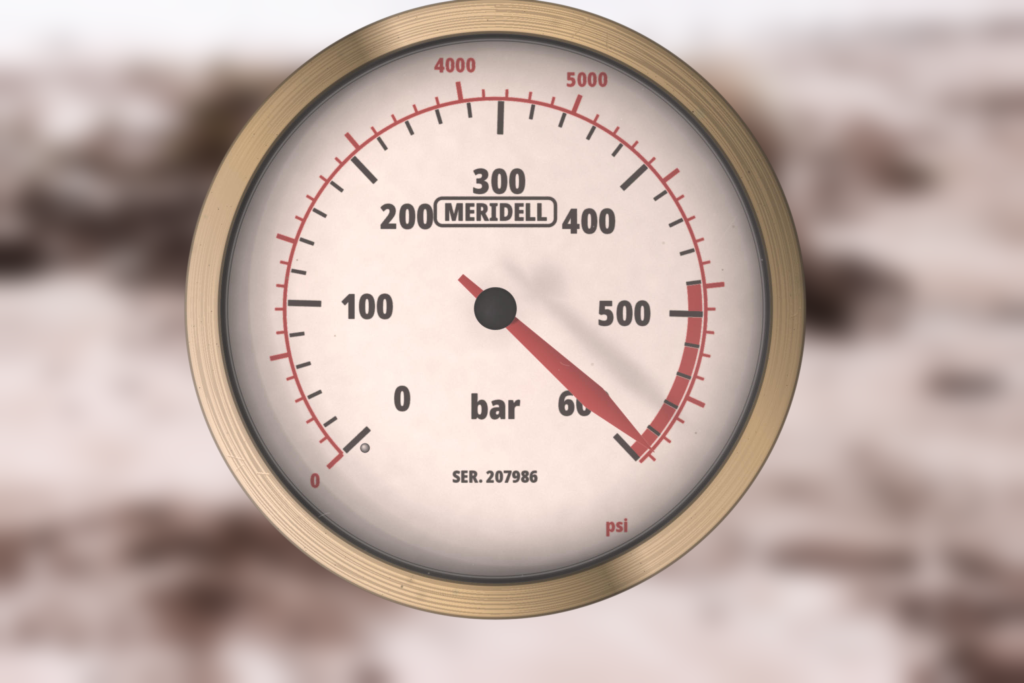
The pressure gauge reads 590 bar
